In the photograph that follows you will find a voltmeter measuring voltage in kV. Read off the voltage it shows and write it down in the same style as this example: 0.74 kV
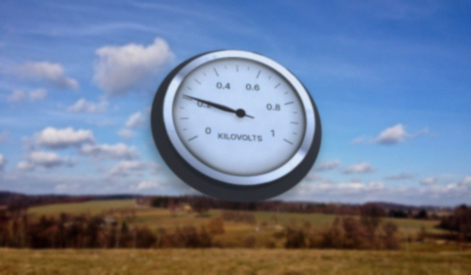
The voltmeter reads 0.2 kV
